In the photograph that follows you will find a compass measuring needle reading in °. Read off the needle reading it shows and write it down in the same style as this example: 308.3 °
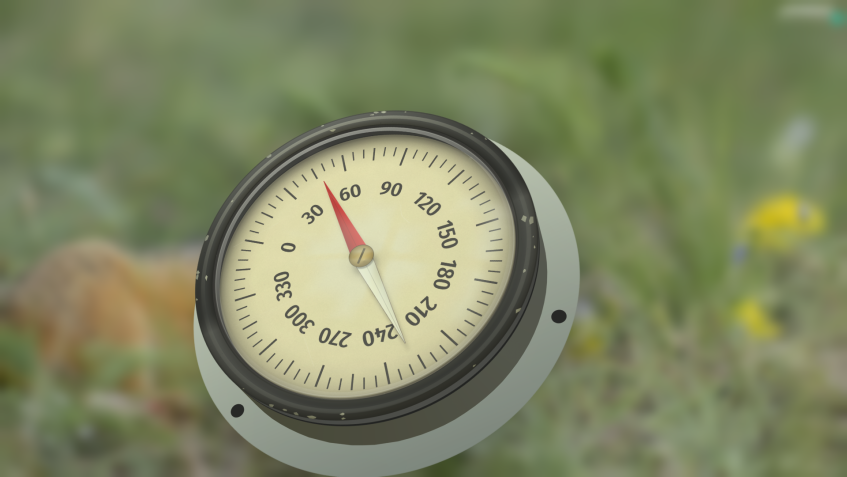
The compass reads 47.5 °
